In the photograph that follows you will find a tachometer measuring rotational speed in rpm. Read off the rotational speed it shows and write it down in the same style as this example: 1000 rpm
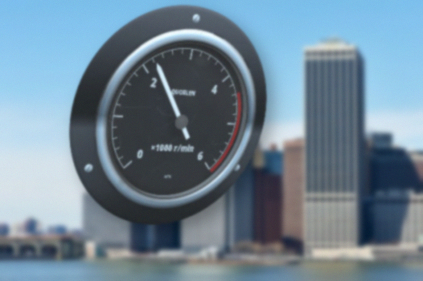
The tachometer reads 2200 rpm
